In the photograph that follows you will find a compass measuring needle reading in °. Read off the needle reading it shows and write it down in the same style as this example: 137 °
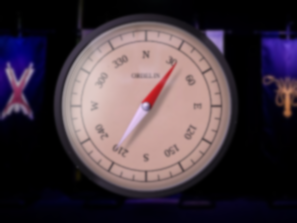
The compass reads 35 °
